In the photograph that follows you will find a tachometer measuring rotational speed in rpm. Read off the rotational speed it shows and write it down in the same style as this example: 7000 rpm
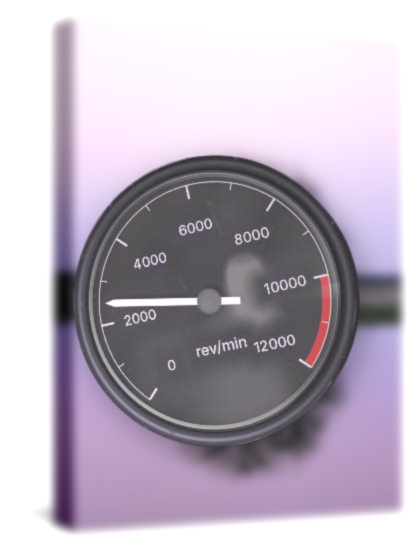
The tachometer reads 2500 rpm
